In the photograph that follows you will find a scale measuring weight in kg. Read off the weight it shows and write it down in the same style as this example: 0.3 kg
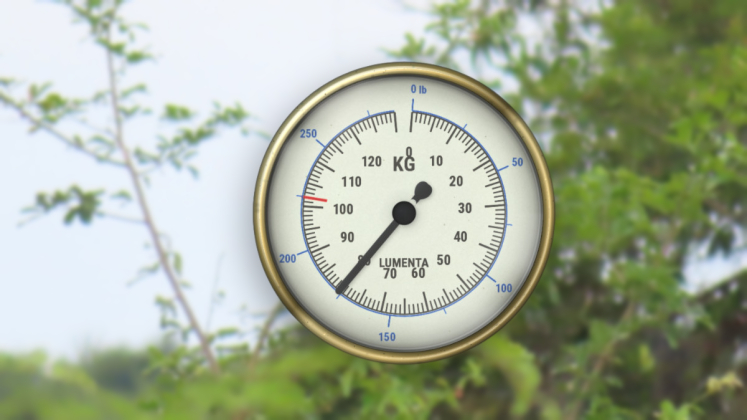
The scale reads 80 kg
